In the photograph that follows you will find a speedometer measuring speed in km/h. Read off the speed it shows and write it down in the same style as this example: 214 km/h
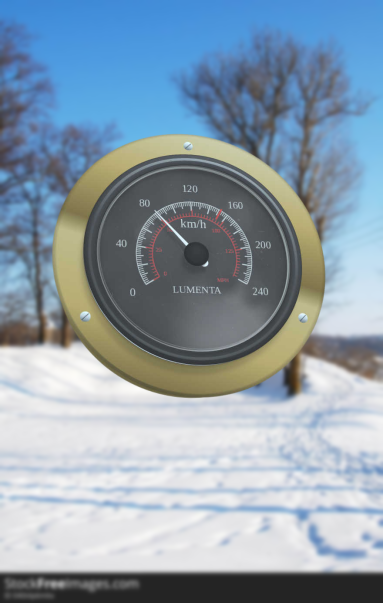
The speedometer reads 80 km/h
